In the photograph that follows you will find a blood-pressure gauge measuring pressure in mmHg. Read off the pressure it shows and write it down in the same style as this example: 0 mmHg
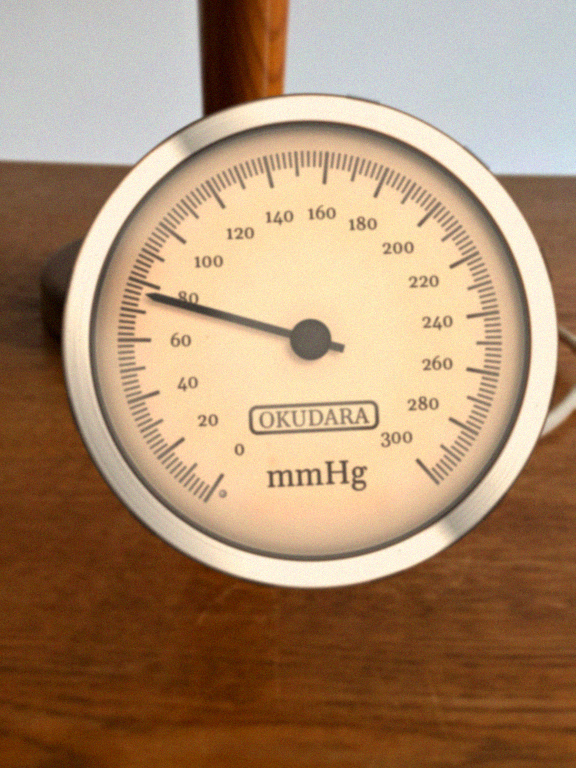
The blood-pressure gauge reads 76 mmHg
